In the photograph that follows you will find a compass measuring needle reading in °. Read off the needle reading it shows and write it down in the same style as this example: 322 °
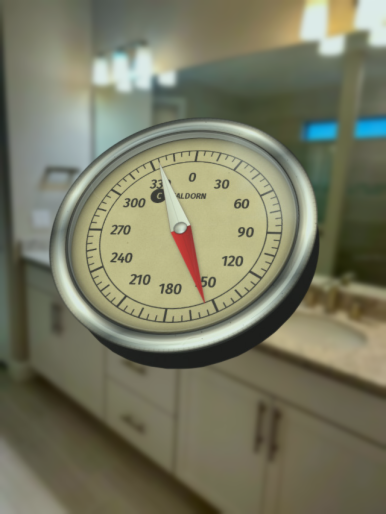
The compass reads 155 °
